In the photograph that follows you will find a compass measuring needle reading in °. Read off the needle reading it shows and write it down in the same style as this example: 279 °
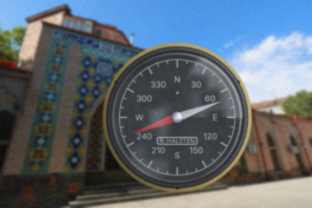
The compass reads 250 °
